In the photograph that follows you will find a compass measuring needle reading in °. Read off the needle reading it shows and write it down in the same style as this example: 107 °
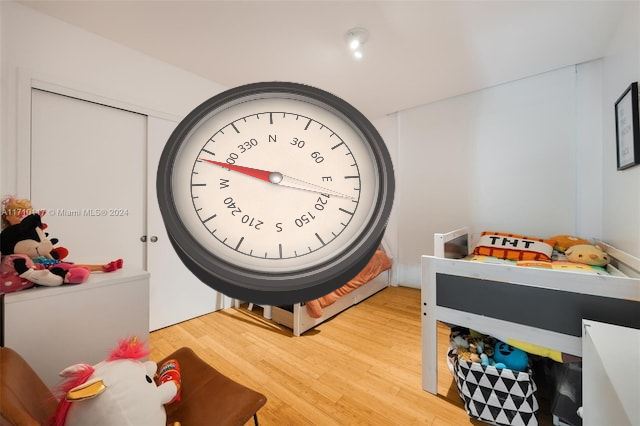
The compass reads 290 °
